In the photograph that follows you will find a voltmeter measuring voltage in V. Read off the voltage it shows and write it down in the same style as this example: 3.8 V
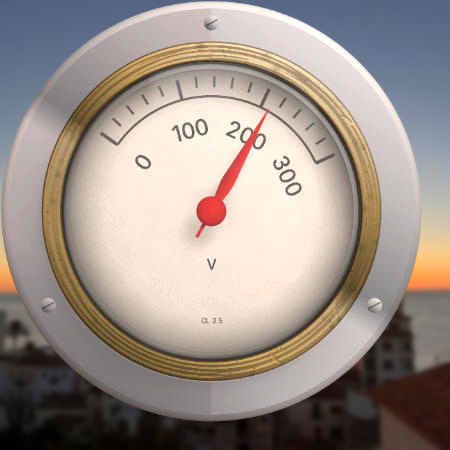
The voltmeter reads 210 V
